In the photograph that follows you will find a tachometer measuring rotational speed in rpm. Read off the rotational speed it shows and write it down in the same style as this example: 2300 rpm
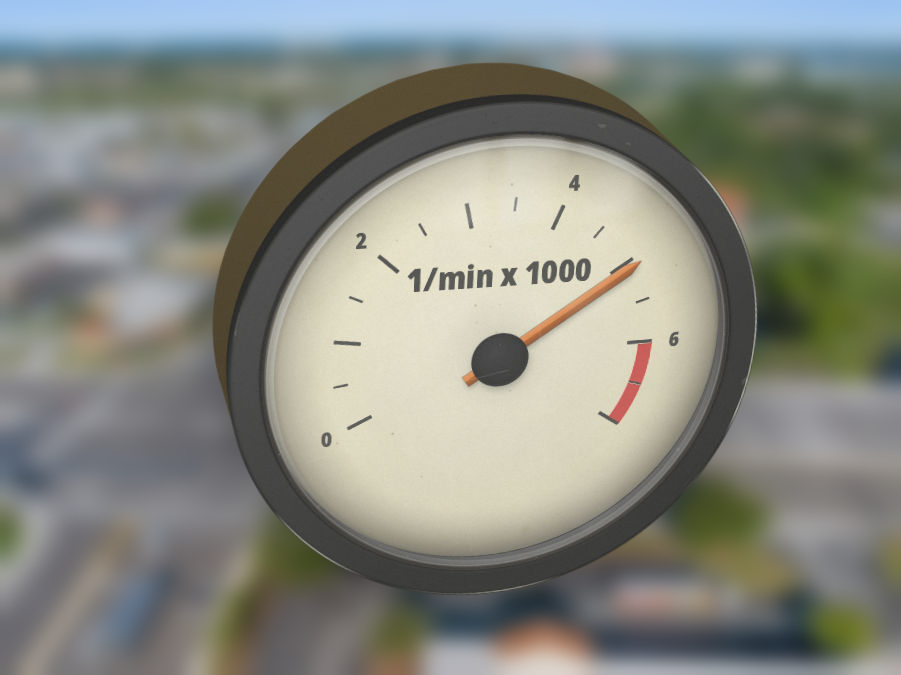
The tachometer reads 5000 rpm
